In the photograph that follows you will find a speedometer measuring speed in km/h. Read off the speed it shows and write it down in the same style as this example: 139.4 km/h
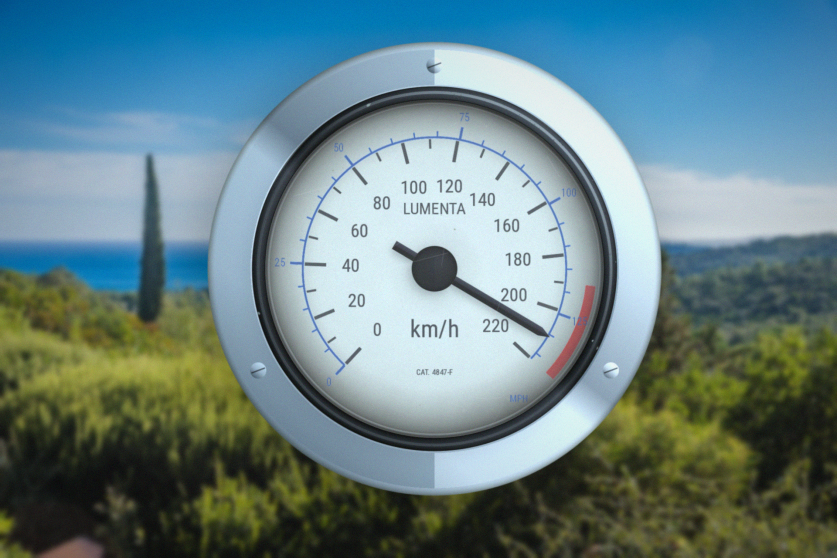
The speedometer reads 210 km/h
